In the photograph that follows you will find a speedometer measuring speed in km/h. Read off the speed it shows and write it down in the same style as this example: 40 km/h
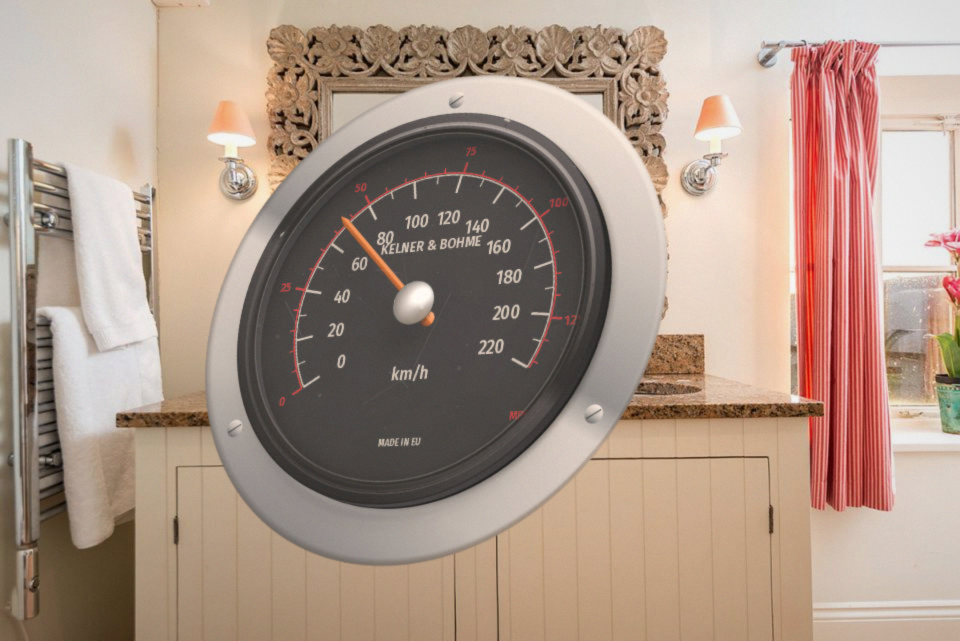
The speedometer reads 70 km/h
